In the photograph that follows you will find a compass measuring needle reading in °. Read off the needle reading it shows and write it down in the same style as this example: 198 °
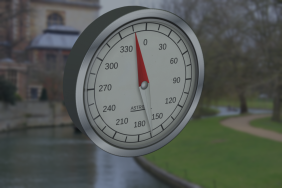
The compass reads 345 °
